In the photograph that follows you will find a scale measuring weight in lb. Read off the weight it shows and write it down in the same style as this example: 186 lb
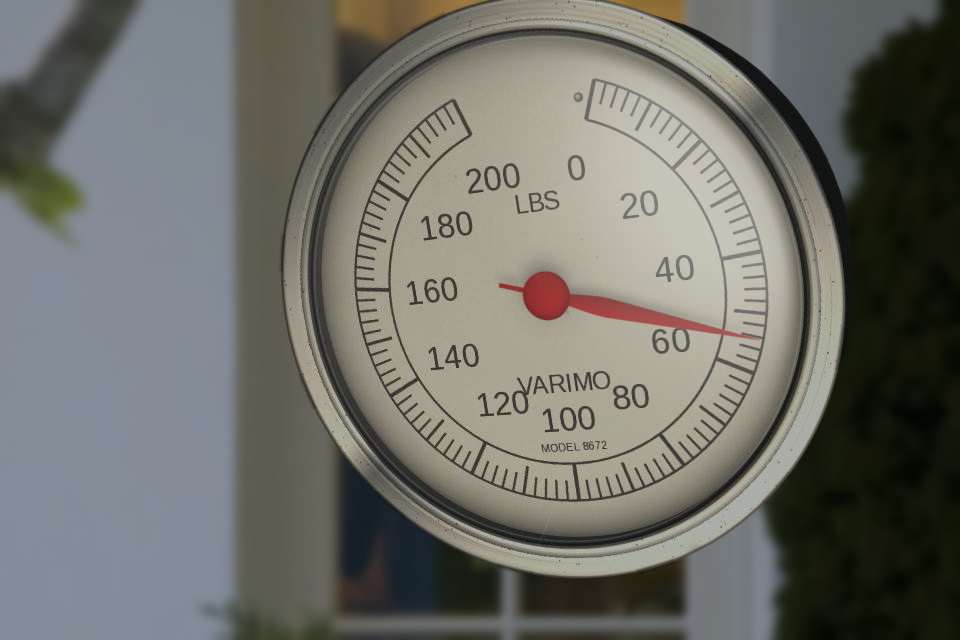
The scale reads 54 lb
